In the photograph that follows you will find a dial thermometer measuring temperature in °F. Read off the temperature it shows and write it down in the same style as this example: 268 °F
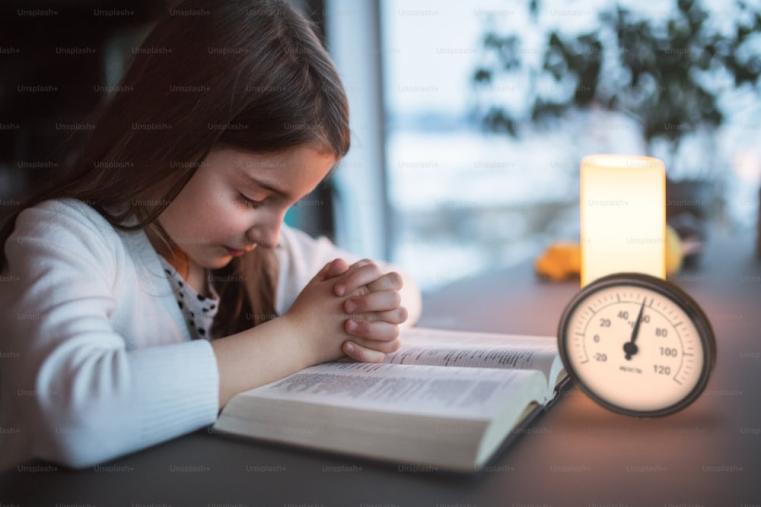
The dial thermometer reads 56 °F
